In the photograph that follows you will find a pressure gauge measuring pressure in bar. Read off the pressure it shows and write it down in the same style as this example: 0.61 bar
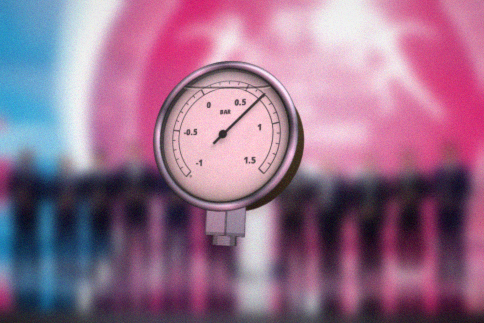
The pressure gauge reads 0.7 bar
